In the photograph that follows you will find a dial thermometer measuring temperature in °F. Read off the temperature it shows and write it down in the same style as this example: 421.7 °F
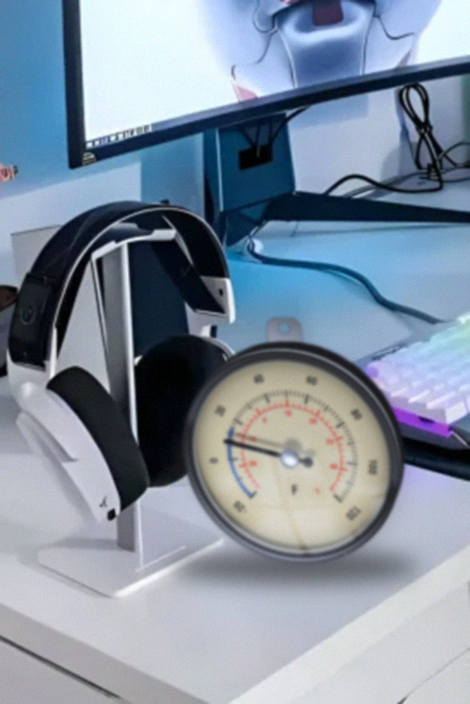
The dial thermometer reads 10 °F
